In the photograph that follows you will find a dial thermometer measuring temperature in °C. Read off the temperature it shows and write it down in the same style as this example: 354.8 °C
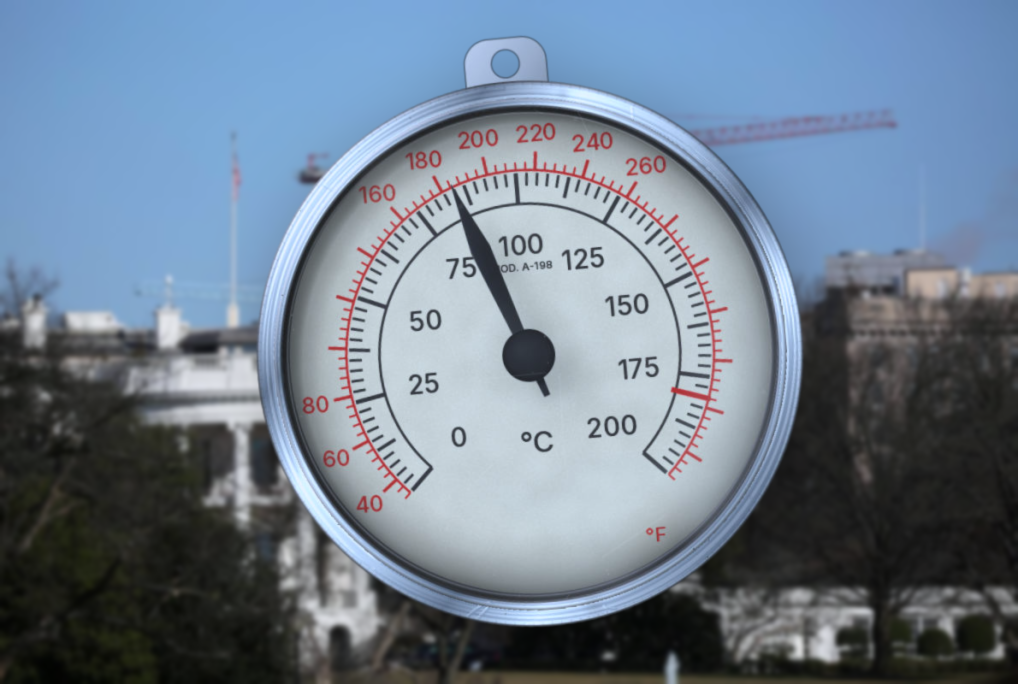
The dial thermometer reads 85 °C
